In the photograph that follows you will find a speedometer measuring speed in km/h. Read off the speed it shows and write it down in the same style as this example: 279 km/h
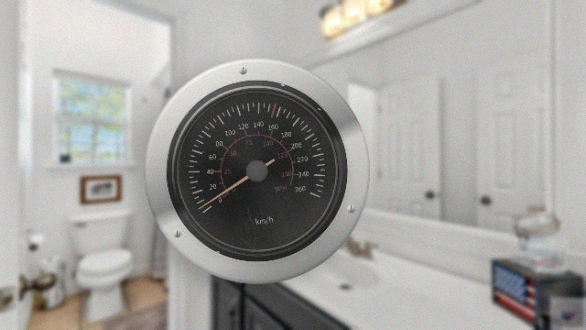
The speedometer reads 5 km/h
